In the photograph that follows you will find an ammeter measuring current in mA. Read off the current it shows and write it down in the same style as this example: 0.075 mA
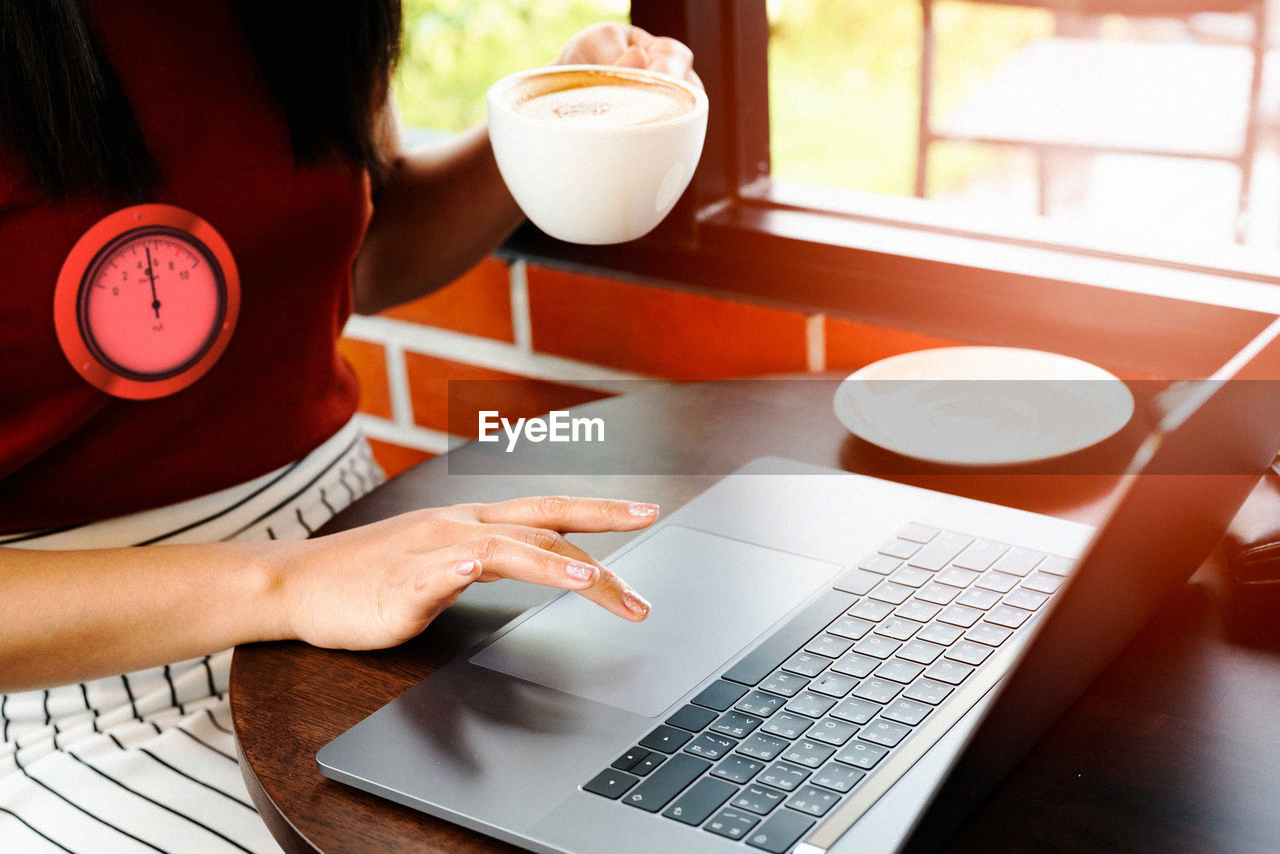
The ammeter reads 5 mA
